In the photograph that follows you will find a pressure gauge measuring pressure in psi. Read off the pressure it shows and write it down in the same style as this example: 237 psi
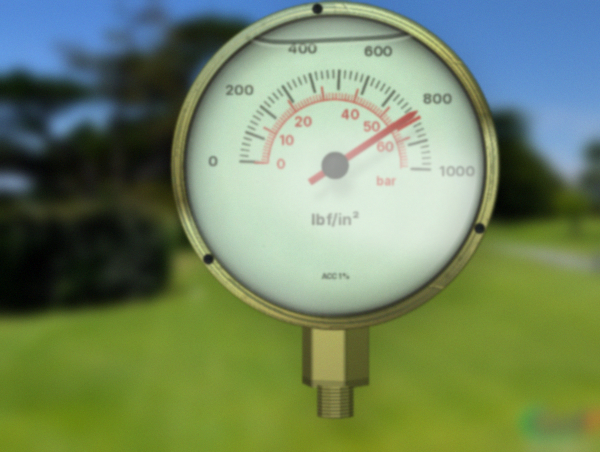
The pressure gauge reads 800 psi
